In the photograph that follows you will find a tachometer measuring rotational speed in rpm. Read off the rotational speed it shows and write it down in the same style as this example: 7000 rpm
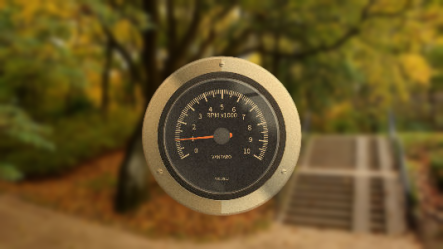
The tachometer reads 1000 rpm
